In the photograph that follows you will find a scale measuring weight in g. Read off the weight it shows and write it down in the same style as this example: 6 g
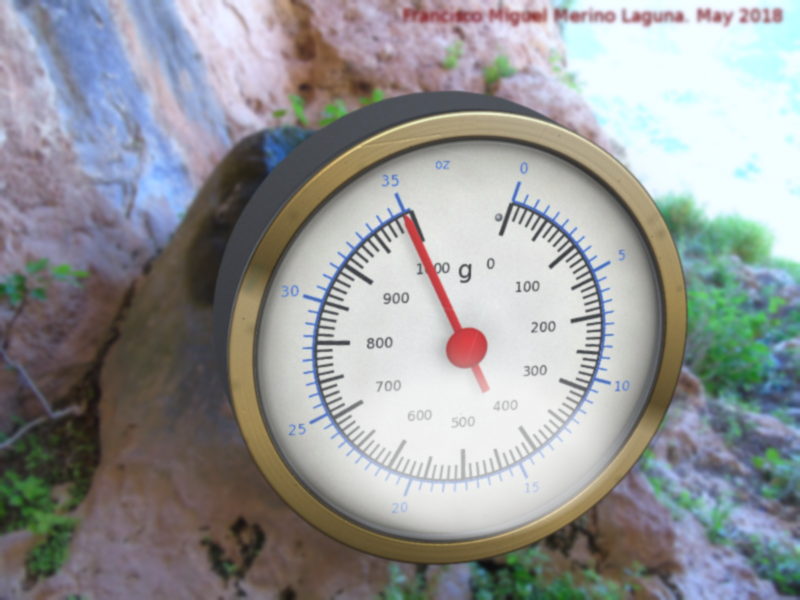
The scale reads 990 g
